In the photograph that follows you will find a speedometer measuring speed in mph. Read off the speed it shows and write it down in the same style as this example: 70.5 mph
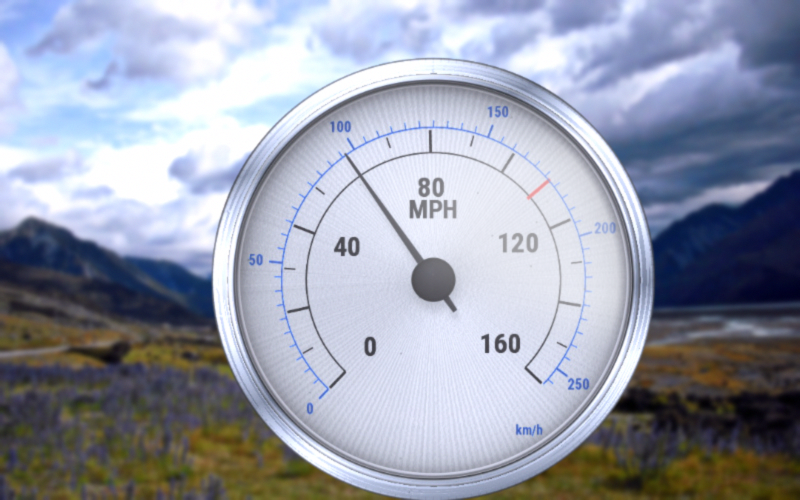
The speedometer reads 60 mph
